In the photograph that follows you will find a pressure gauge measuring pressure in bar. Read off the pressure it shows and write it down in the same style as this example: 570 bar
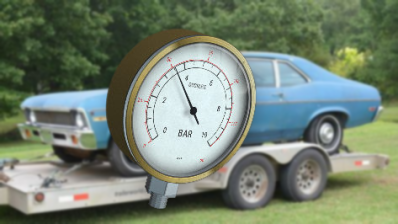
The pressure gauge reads 3.5 bar
